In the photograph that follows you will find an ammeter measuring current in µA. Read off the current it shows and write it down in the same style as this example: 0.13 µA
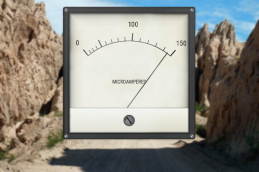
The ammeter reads 145 µA
